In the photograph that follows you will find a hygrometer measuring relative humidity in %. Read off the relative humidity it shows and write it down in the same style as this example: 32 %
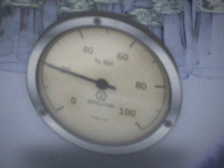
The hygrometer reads 20 %
